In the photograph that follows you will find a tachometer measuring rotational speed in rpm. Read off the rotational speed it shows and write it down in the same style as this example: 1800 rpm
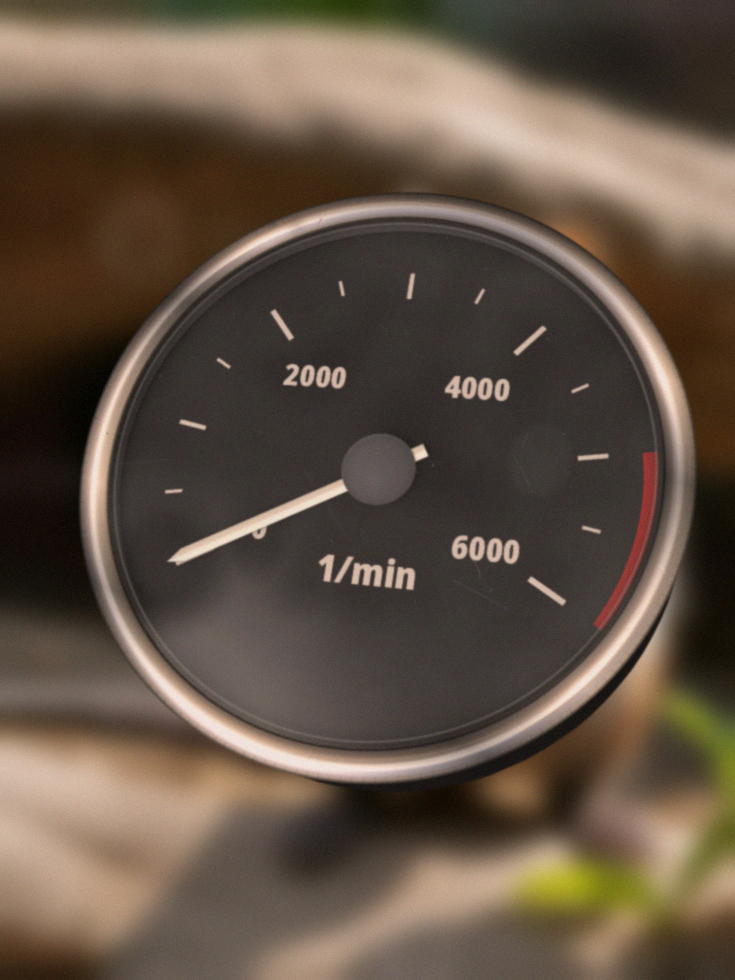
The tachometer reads 0 rpm
